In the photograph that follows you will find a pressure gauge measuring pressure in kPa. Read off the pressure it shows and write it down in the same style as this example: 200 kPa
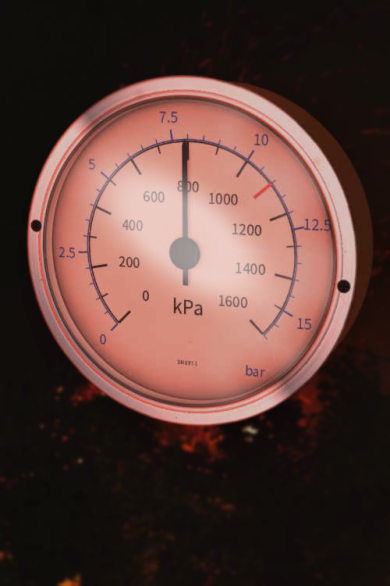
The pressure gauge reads 800 kPa
